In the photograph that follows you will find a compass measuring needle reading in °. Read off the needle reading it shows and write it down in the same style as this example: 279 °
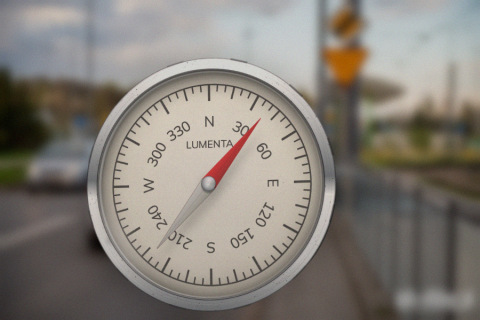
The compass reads 40 °
